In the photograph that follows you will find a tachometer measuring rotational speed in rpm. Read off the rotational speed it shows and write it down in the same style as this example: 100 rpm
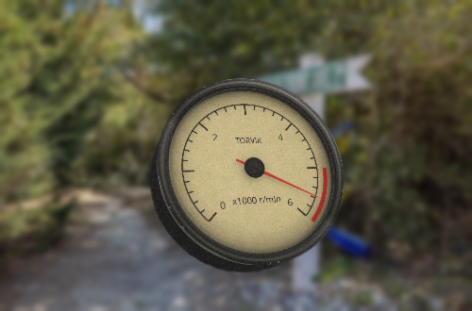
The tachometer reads 5600 rpm
